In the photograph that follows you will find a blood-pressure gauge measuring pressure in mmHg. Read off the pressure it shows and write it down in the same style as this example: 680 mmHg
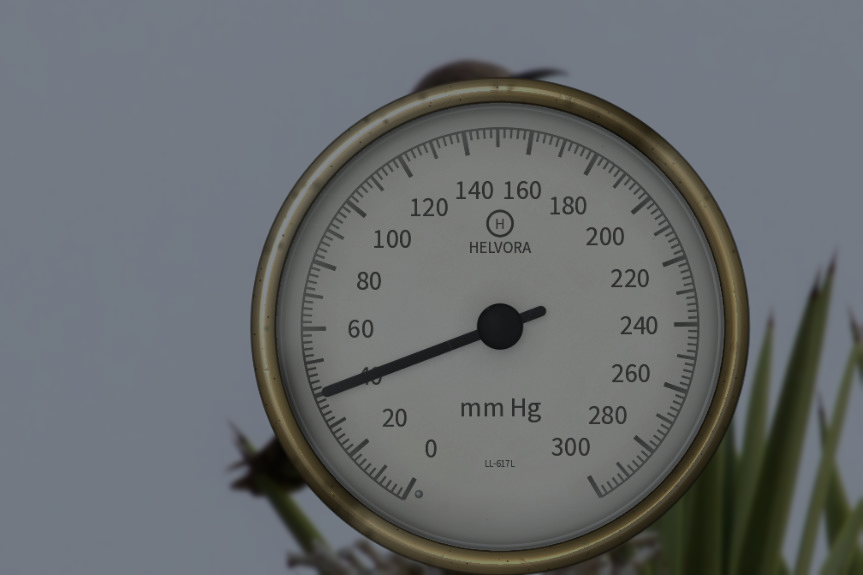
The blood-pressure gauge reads 40 mmHg
